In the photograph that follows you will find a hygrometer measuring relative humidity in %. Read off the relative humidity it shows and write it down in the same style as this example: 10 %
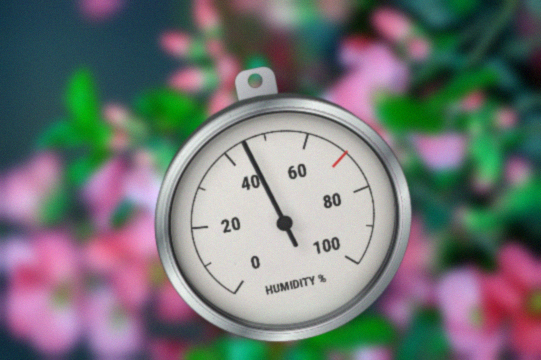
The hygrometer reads 45 %
